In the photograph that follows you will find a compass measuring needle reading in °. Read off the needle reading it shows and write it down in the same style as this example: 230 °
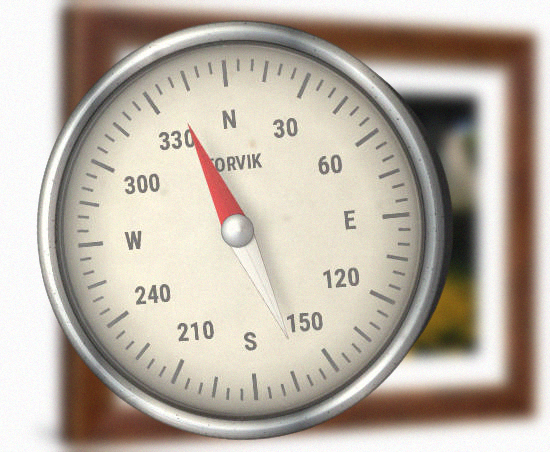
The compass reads 340 °
